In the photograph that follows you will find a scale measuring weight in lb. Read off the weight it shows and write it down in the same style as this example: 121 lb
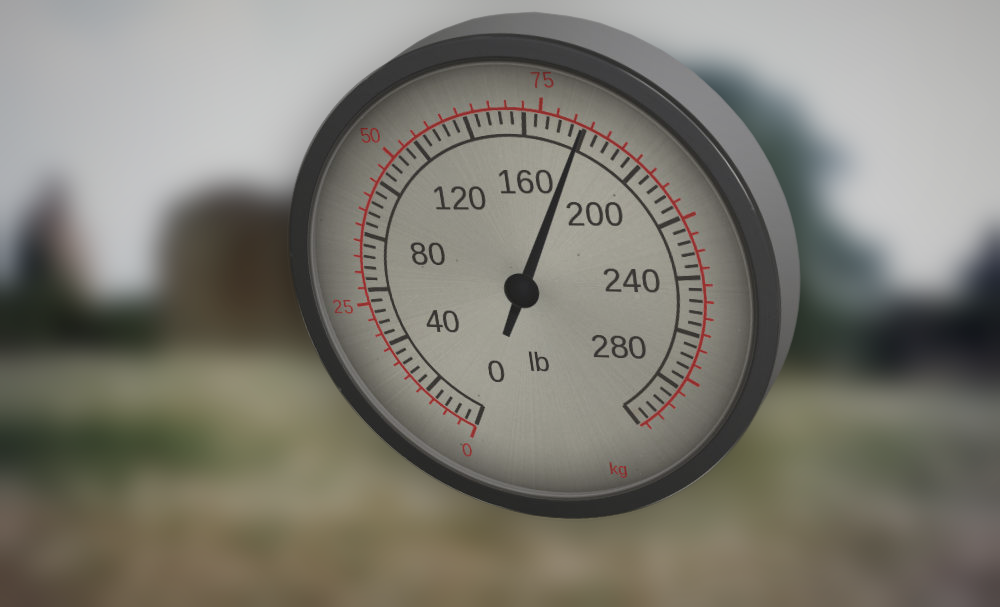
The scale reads 180 lb
